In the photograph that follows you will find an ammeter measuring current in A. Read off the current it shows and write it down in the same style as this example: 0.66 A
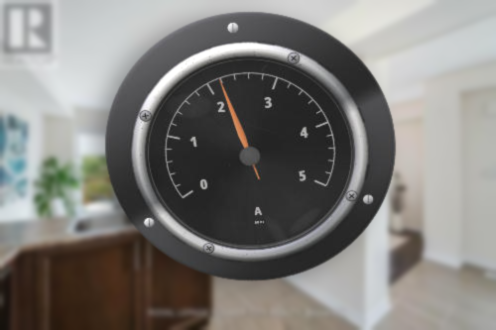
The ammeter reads 2.2 A
